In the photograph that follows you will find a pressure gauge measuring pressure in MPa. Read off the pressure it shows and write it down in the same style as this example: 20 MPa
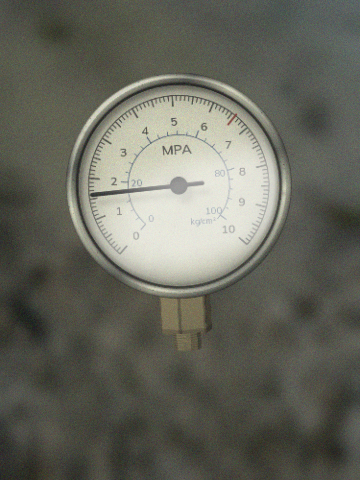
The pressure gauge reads 1.6 MPa
